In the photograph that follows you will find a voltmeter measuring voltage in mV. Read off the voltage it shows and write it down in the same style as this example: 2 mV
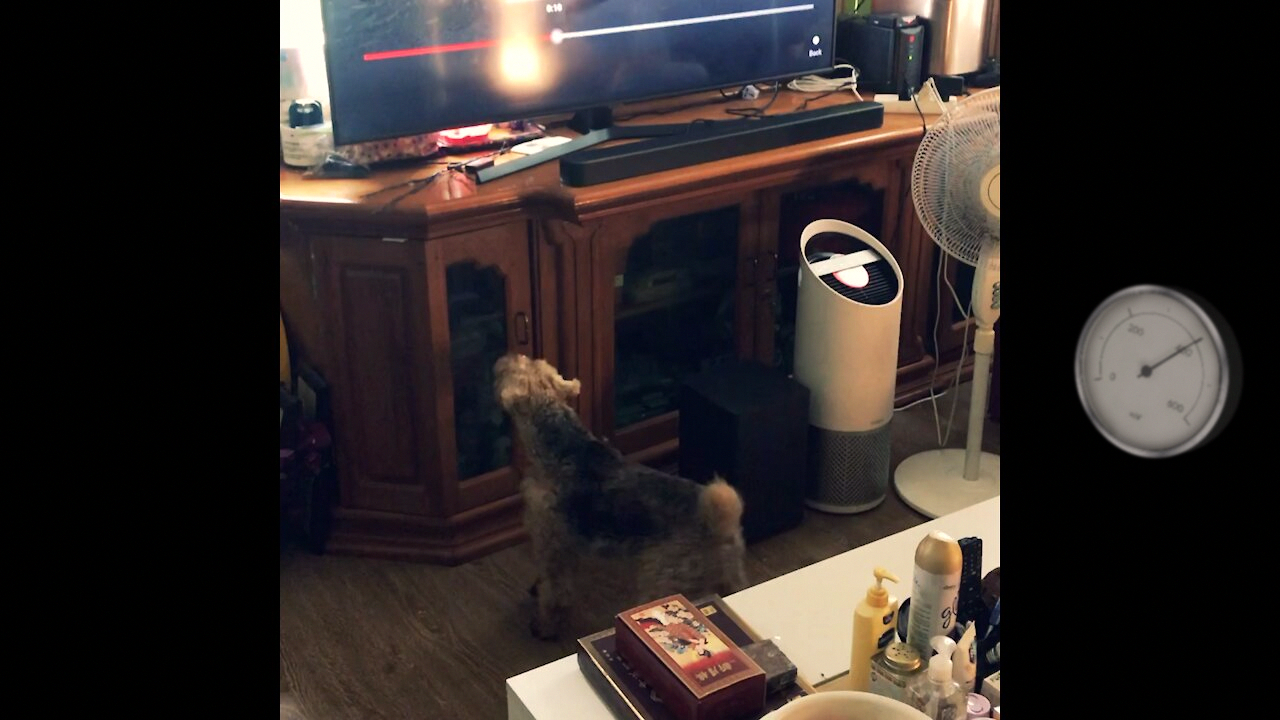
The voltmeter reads 400 mV
